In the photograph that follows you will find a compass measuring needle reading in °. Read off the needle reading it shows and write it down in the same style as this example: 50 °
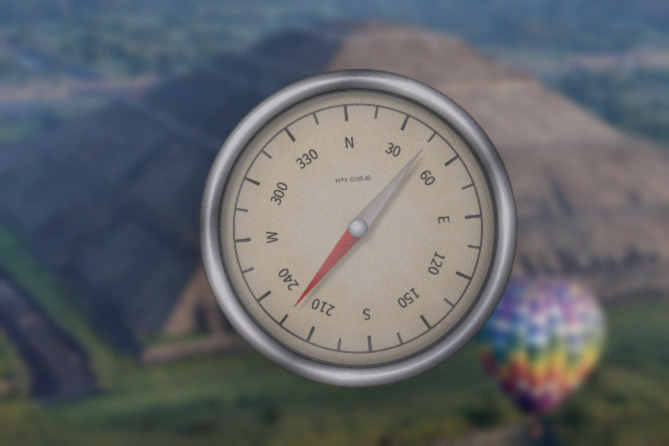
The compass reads 225 °
